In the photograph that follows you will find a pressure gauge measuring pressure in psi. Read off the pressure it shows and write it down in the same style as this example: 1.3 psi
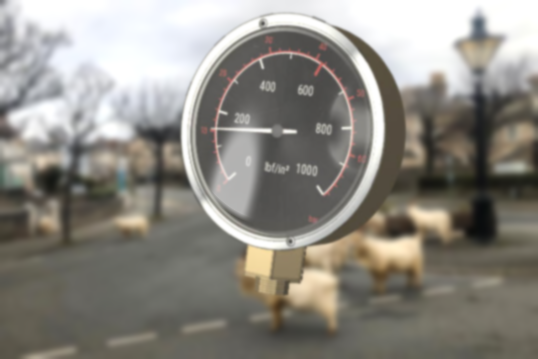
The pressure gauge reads 150 psi
